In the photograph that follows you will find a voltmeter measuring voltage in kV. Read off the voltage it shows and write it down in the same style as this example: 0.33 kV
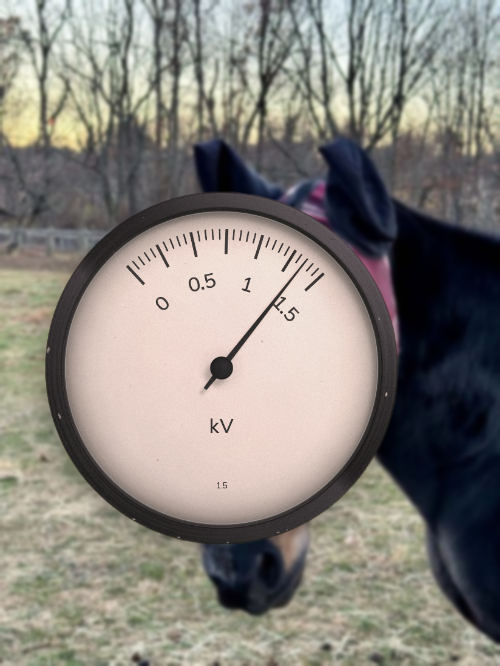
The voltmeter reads 1.35 kV
